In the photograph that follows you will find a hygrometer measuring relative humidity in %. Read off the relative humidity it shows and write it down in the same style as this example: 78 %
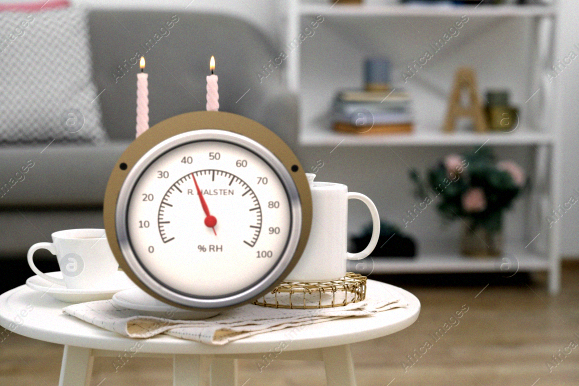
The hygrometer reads 40 %
